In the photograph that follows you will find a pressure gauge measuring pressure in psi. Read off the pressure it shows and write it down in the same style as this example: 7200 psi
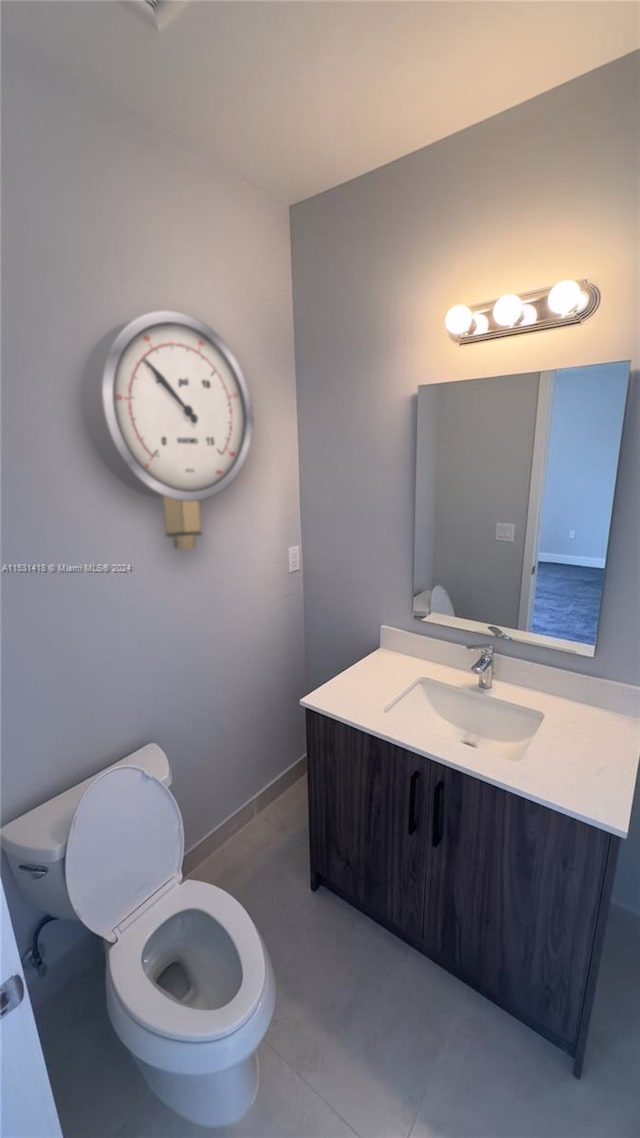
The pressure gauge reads 5 psi
